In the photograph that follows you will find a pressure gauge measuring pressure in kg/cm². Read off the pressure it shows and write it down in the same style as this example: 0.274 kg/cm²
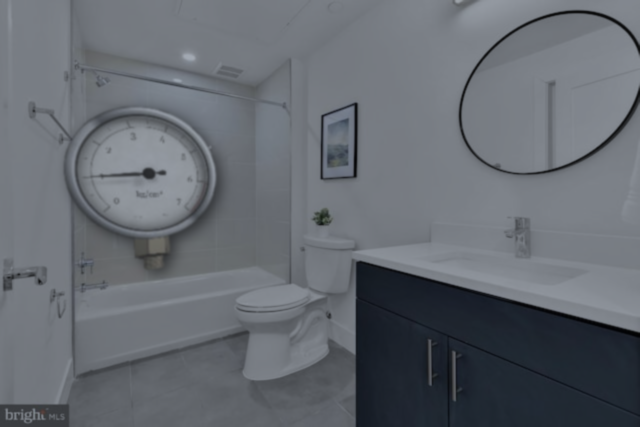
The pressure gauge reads 1 kg/cm²
